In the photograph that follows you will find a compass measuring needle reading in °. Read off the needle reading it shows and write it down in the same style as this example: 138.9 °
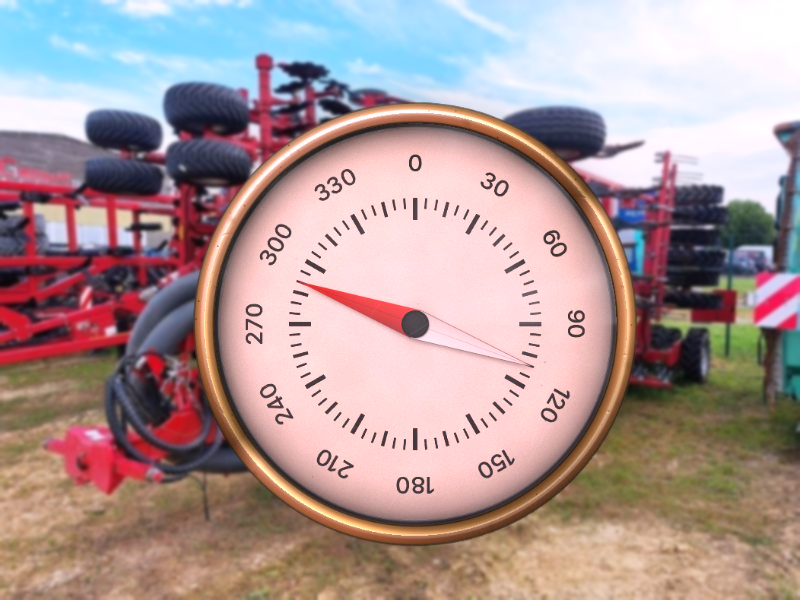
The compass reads 290 °
